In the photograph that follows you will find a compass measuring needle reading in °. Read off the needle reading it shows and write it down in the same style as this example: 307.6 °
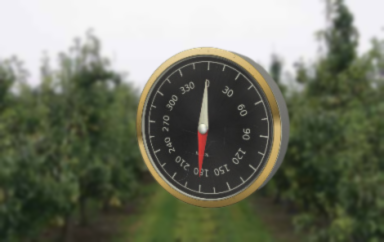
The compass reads 180 °
